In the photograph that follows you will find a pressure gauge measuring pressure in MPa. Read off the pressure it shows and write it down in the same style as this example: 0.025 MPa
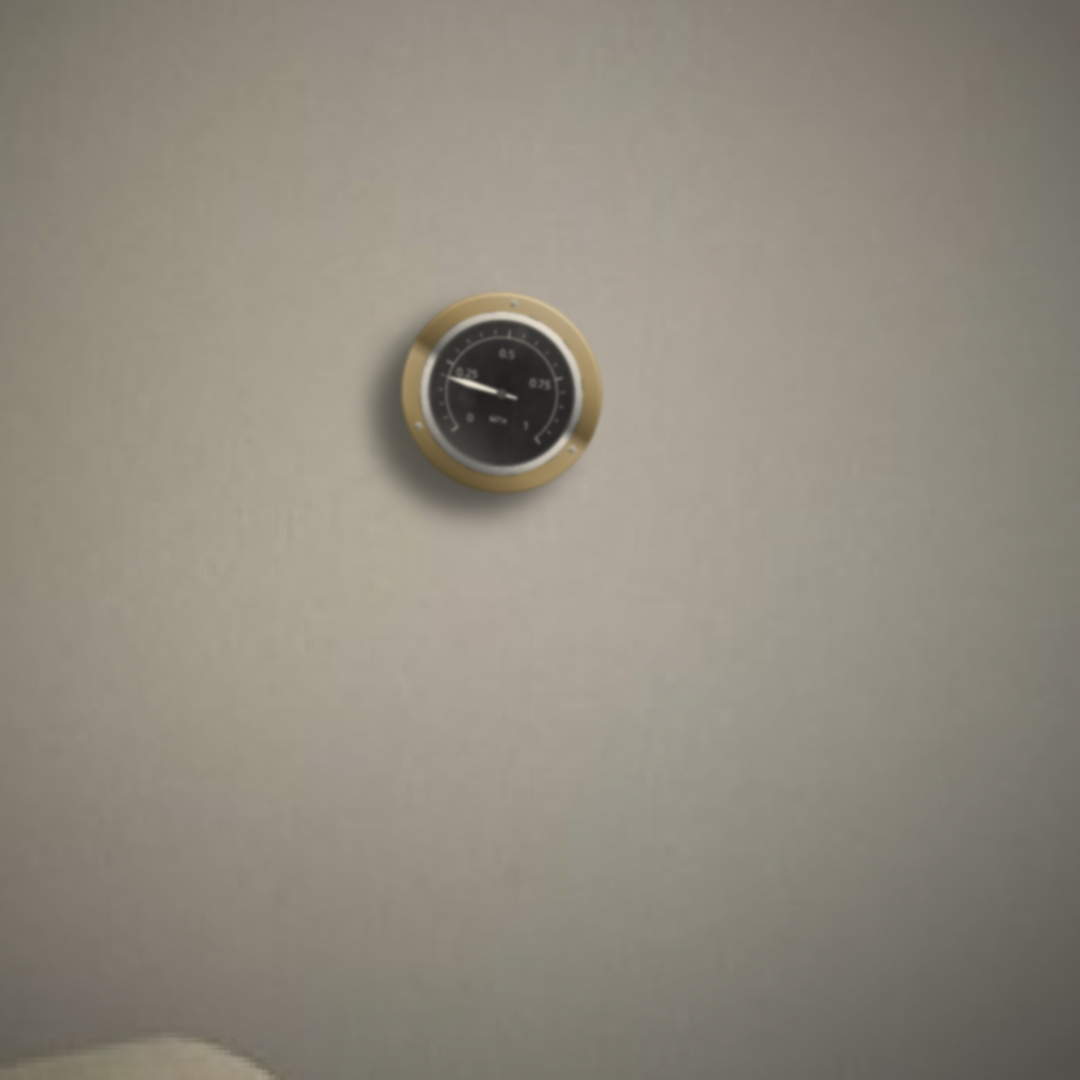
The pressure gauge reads 0.2 MPa
